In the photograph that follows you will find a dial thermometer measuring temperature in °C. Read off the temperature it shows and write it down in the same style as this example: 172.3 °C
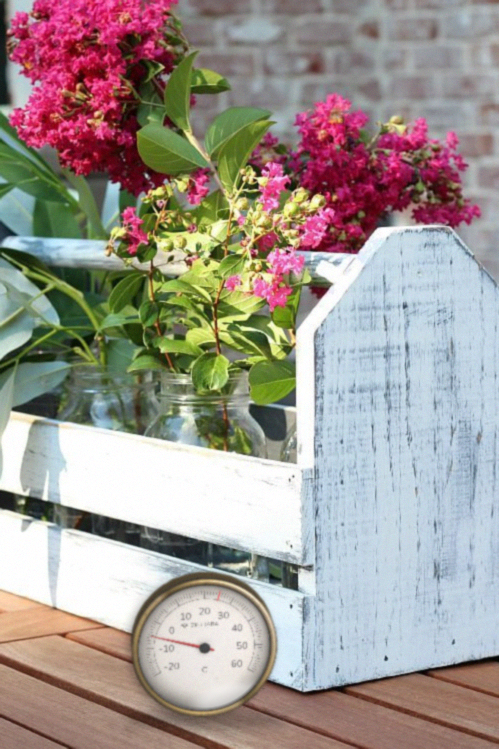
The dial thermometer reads -5 °C
